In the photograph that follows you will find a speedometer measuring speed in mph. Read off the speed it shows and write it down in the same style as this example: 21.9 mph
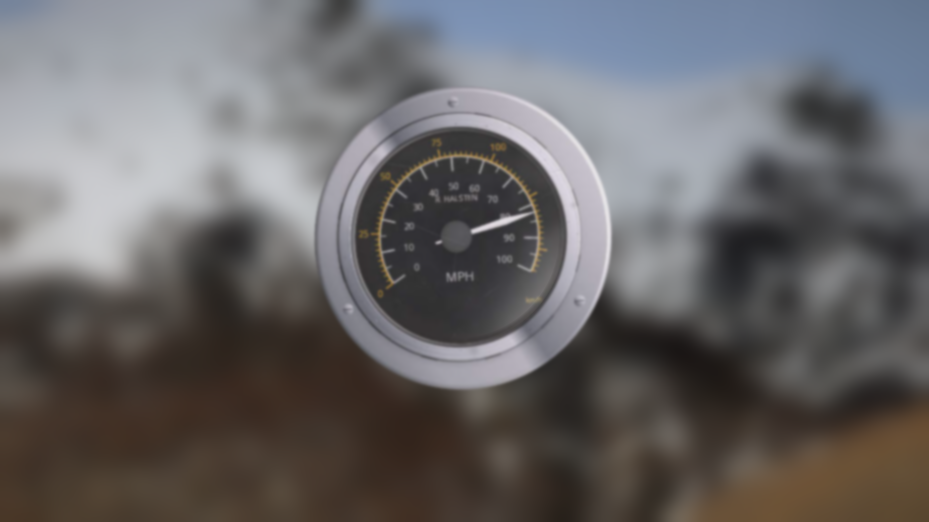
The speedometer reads 82.5 mph
